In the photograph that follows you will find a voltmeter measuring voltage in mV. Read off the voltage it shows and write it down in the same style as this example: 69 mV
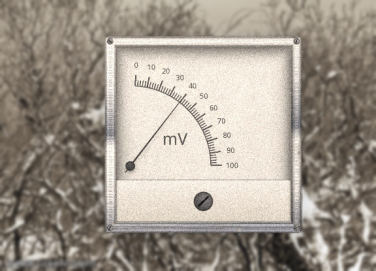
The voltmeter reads 40 mV
